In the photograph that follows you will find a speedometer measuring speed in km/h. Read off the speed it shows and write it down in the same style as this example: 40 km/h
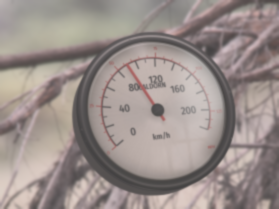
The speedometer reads 90 km/h
